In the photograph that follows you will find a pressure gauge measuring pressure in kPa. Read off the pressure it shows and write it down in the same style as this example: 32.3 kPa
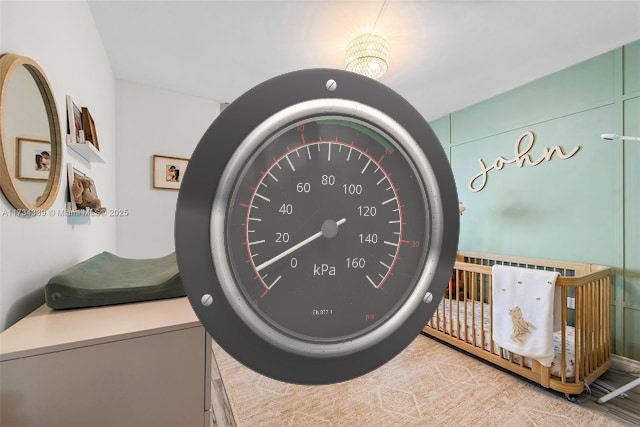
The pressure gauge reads 10 kPa
